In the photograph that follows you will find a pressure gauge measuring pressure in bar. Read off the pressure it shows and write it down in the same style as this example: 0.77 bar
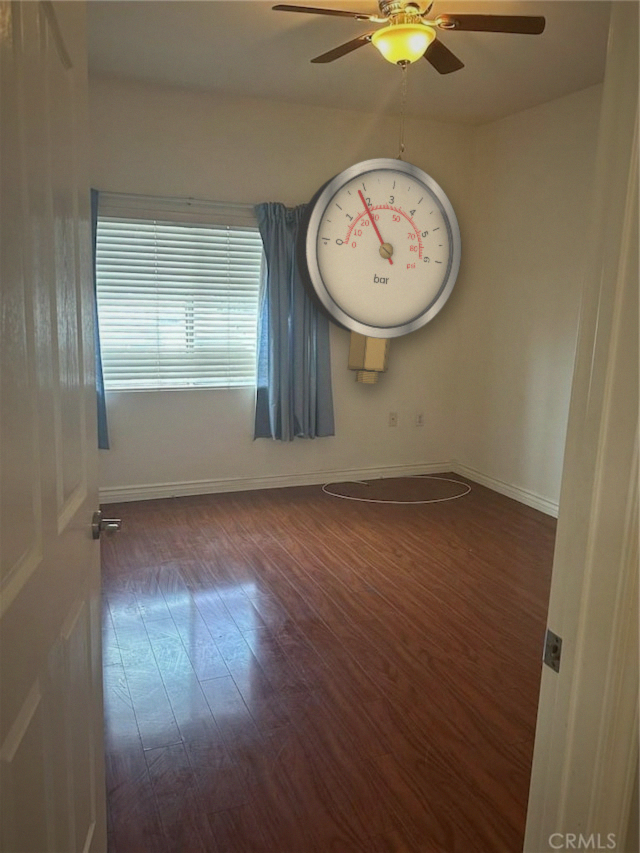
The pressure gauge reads 1.75 bar
